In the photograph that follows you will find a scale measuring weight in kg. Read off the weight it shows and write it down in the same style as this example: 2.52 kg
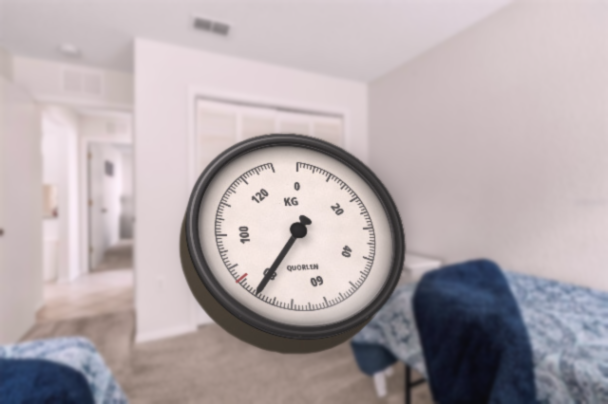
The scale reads 80 kg
